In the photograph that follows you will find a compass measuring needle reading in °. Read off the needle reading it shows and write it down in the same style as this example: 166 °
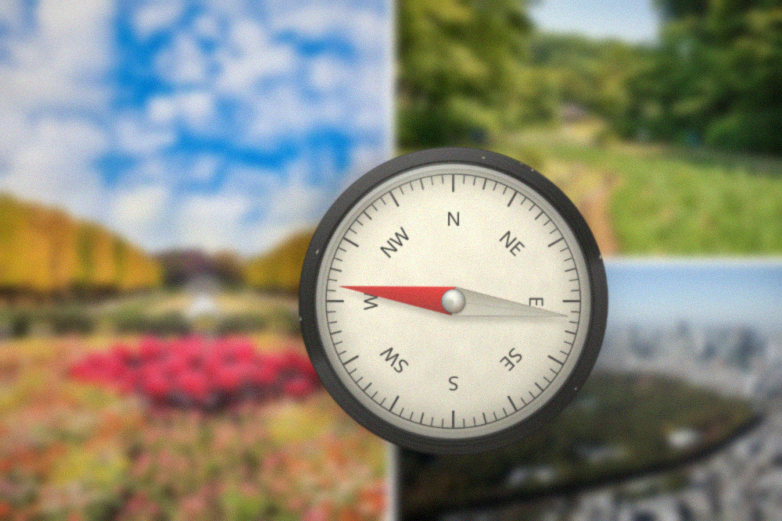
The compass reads 277.5 °
